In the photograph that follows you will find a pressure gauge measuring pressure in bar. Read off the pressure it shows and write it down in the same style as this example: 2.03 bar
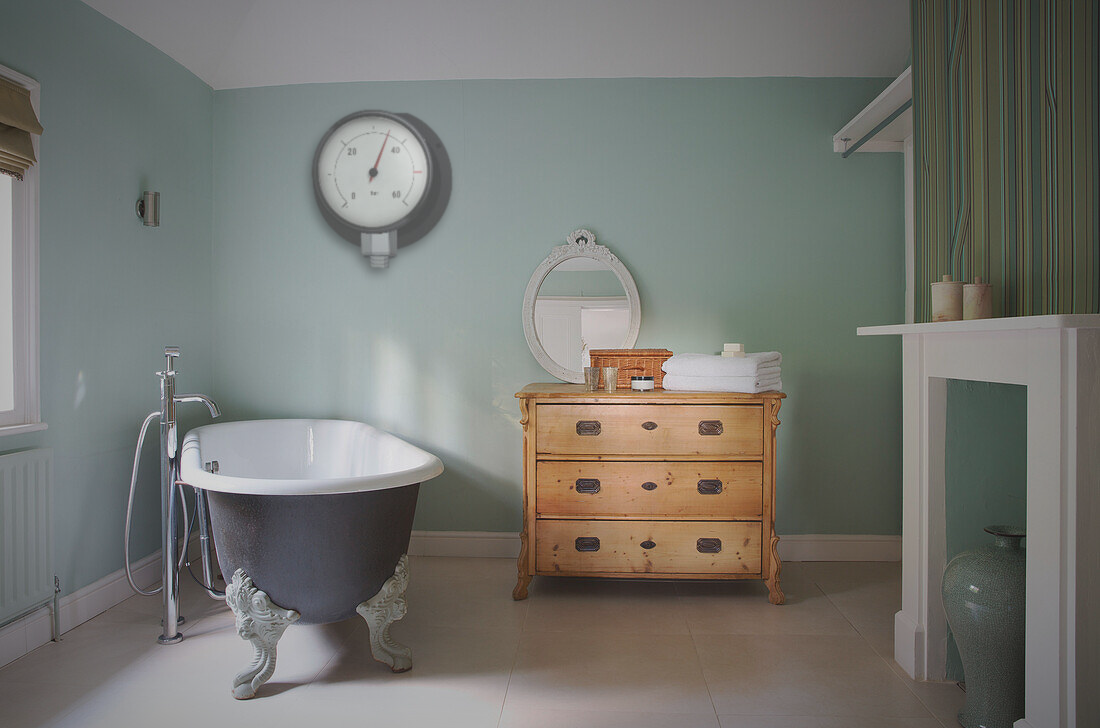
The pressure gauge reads 35 bar
